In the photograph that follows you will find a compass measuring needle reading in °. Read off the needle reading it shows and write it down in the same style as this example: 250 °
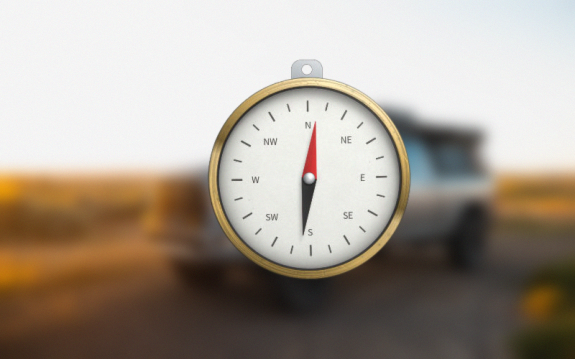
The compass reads 7.5 °
